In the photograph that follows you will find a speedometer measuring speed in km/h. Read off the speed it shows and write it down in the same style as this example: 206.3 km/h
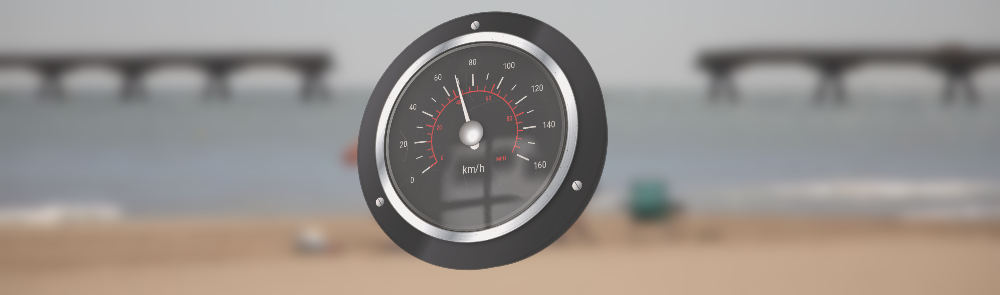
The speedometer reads 70 km/h
